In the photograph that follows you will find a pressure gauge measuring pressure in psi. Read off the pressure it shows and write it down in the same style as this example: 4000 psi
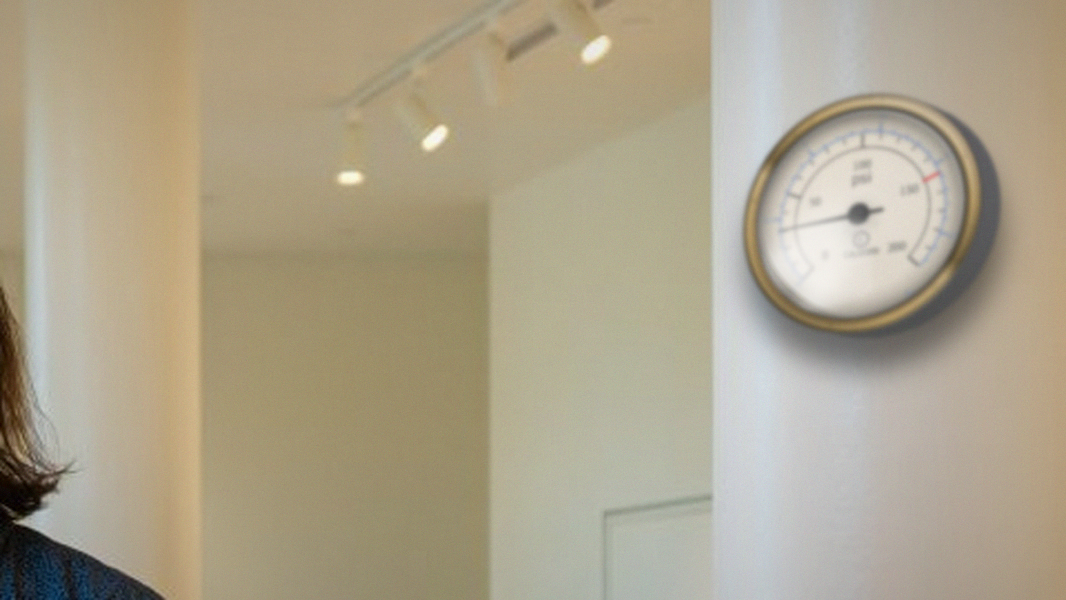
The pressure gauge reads 30 psi
